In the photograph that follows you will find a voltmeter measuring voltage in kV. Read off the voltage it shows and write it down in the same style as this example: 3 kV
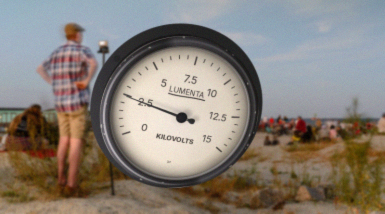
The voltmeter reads 2.5 kV
